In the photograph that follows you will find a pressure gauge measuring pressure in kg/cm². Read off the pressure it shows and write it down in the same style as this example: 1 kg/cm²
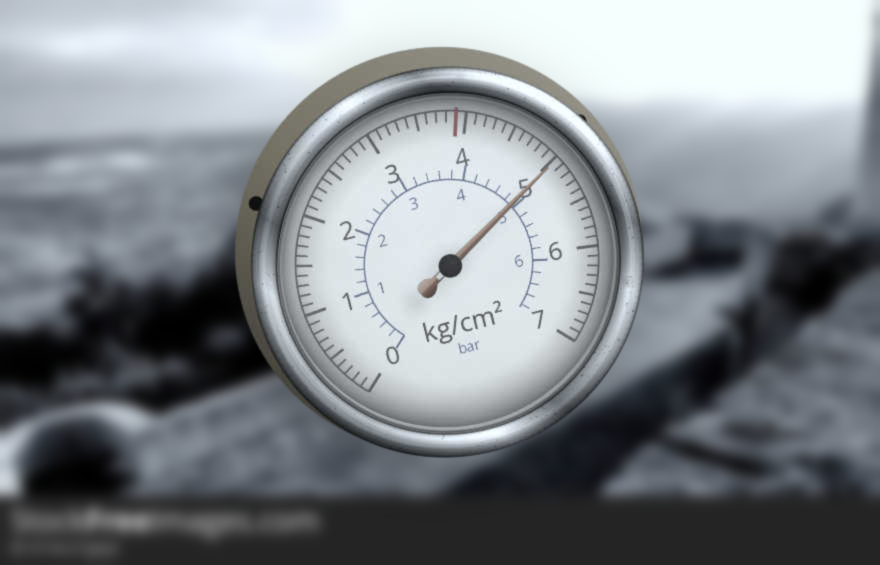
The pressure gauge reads 5 kg/cm²
